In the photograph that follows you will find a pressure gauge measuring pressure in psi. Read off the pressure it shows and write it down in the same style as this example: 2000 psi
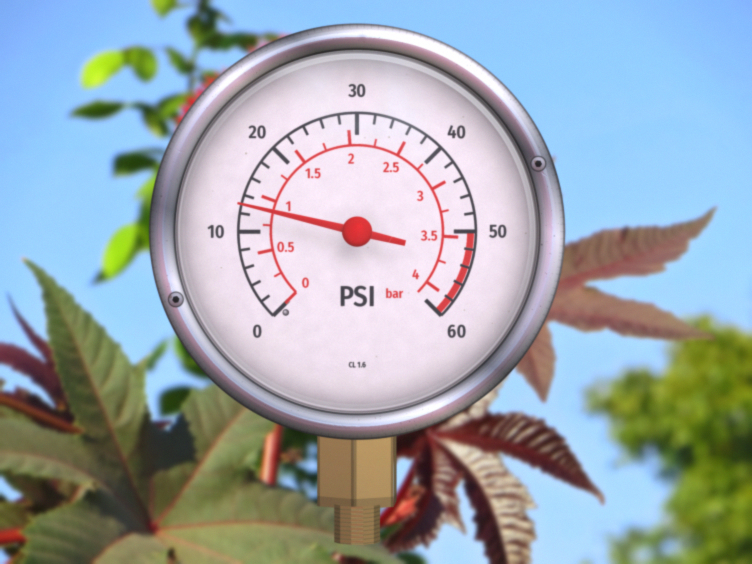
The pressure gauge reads 13 psi
